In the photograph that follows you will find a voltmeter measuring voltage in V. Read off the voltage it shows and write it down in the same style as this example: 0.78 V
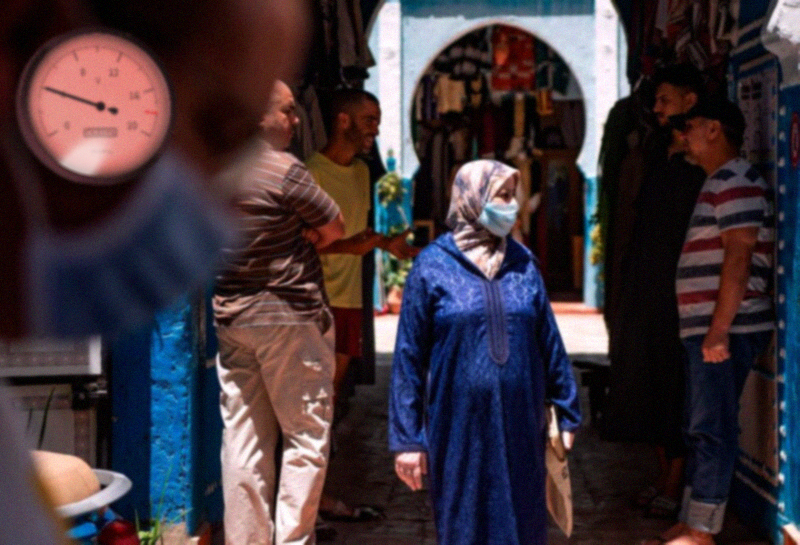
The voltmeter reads 4 V
